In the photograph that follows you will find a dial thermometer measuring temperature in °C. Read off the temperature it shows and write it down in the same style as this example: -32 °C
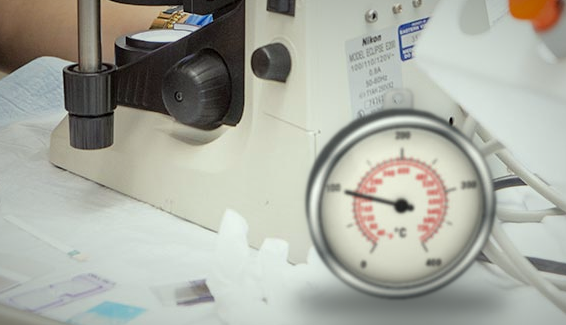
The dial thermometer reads 100 °C
